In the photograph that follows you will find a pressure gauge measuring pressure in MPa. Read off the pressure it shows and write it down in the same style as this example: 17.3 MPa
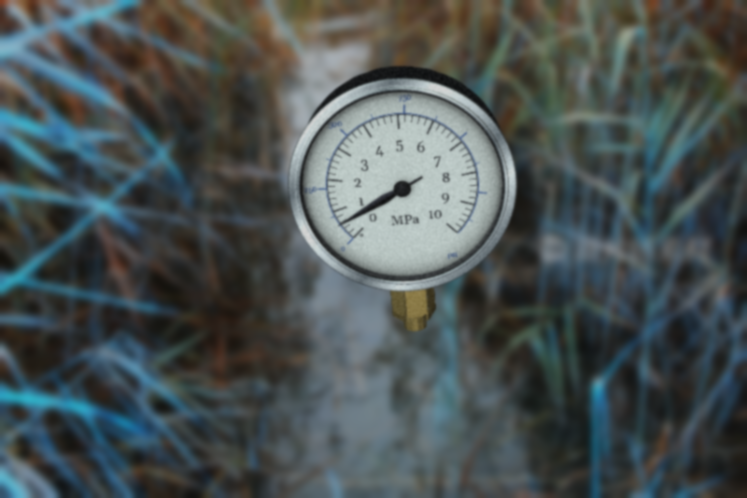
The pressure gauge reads 0.6 MPa
